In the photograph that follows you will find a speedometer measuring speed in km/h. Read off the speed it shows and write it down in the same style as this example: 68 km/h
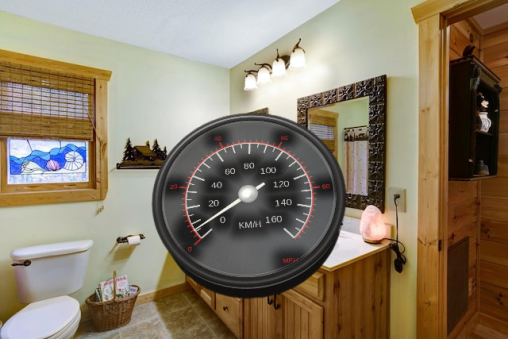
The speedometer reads 5 km/h
